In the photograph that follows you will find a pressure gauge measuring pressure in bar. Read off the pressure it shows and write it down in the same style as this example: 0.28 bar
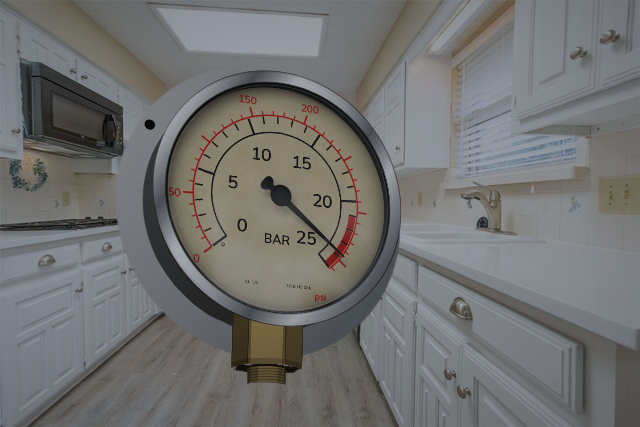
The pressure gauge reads 24 bar
